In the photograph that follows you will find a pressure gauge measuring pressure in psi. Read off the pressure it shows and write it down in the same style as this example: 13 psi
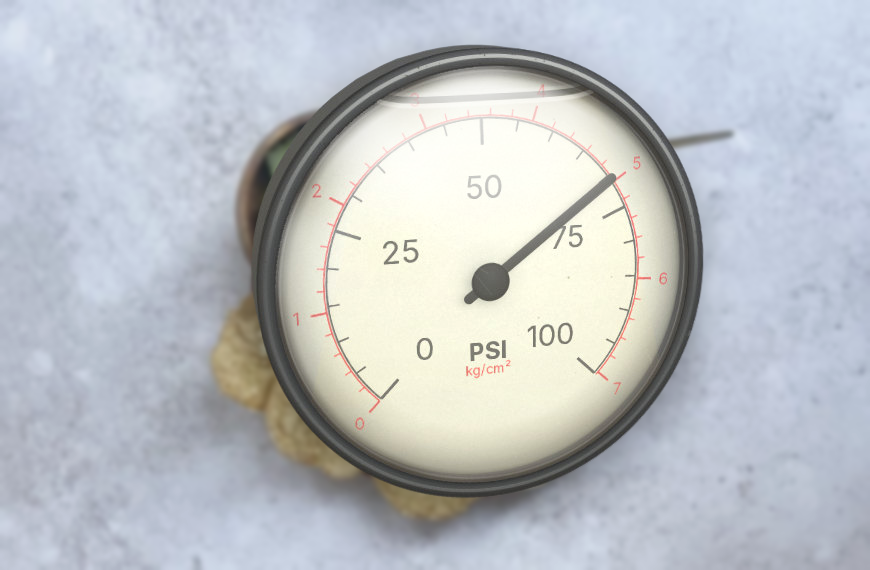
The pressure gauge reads 70 psi
